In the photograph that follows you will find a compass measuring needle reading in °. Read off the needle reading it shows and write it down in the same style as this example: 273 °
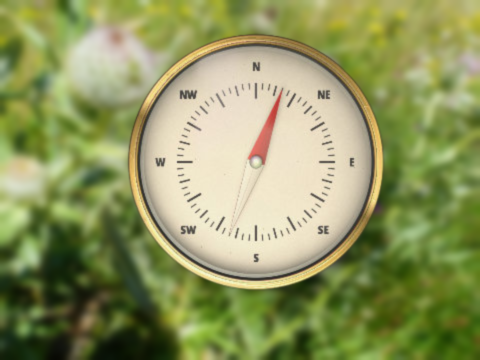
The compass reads 20 °
